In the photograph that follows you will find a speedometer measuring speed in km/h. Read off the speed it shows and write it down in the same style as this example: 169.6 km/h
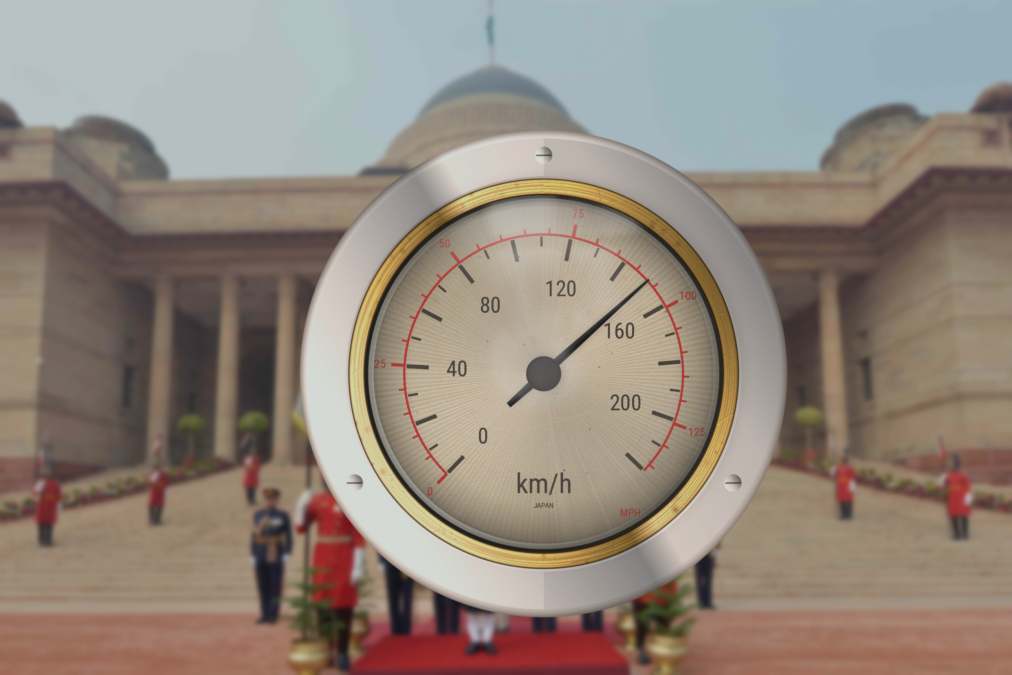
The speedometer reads 150 km/h
